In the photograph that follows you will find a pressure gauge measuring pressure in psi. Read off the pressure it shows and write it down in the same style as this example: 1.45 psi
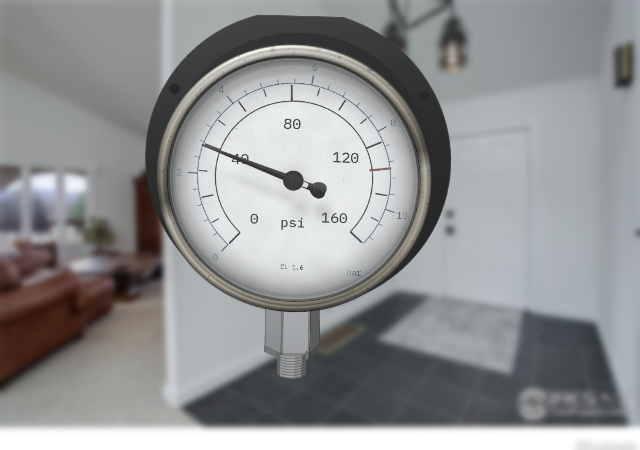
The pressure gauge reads 40 psi
